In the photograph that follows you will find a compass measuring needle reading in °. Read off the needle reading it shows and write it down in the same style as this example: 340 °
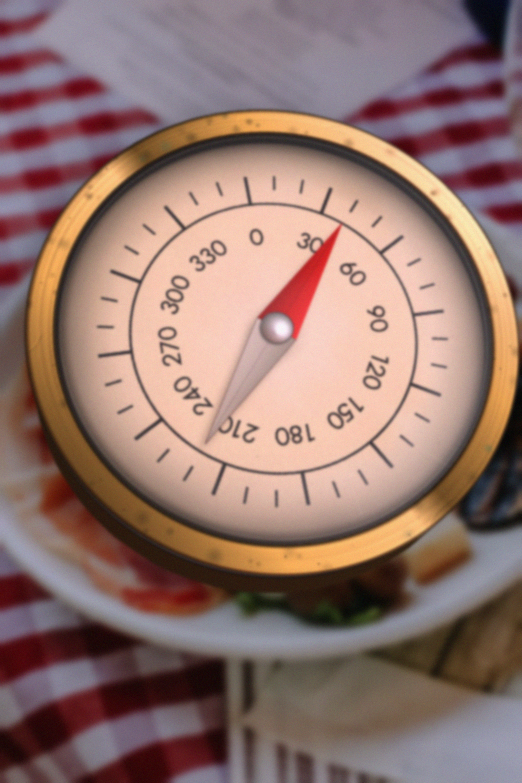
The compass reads 40 °
